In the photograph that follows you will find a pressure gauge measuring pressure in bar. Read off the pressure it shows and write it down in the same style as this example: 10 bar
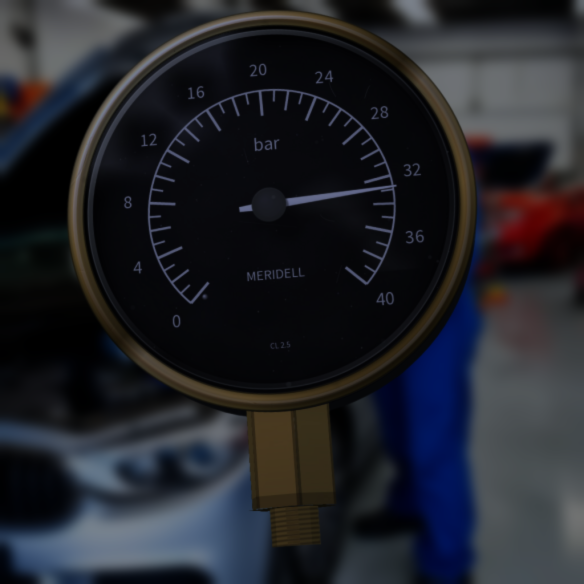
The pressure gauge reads 33 bar
